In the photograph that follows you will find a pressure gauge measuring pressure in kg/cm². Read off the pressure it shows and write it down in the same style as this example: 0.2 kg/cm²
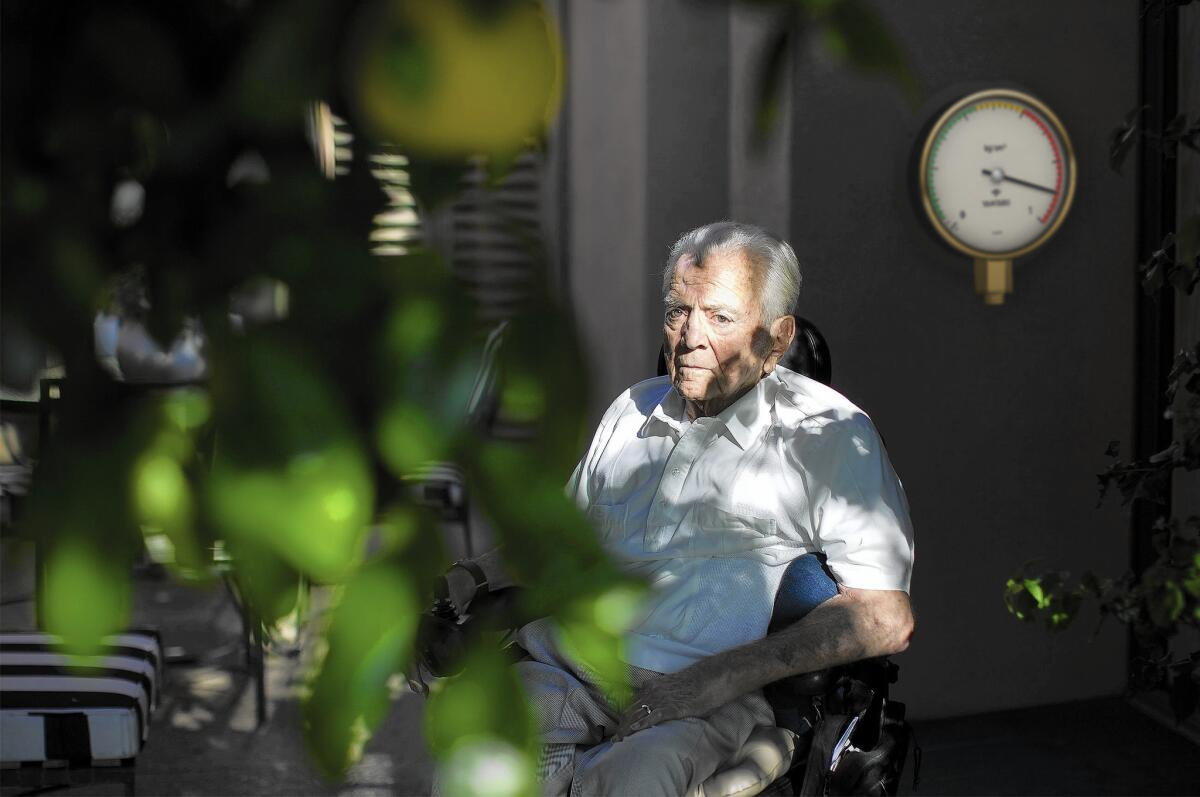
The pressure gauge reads 0.9 kg/cm²
